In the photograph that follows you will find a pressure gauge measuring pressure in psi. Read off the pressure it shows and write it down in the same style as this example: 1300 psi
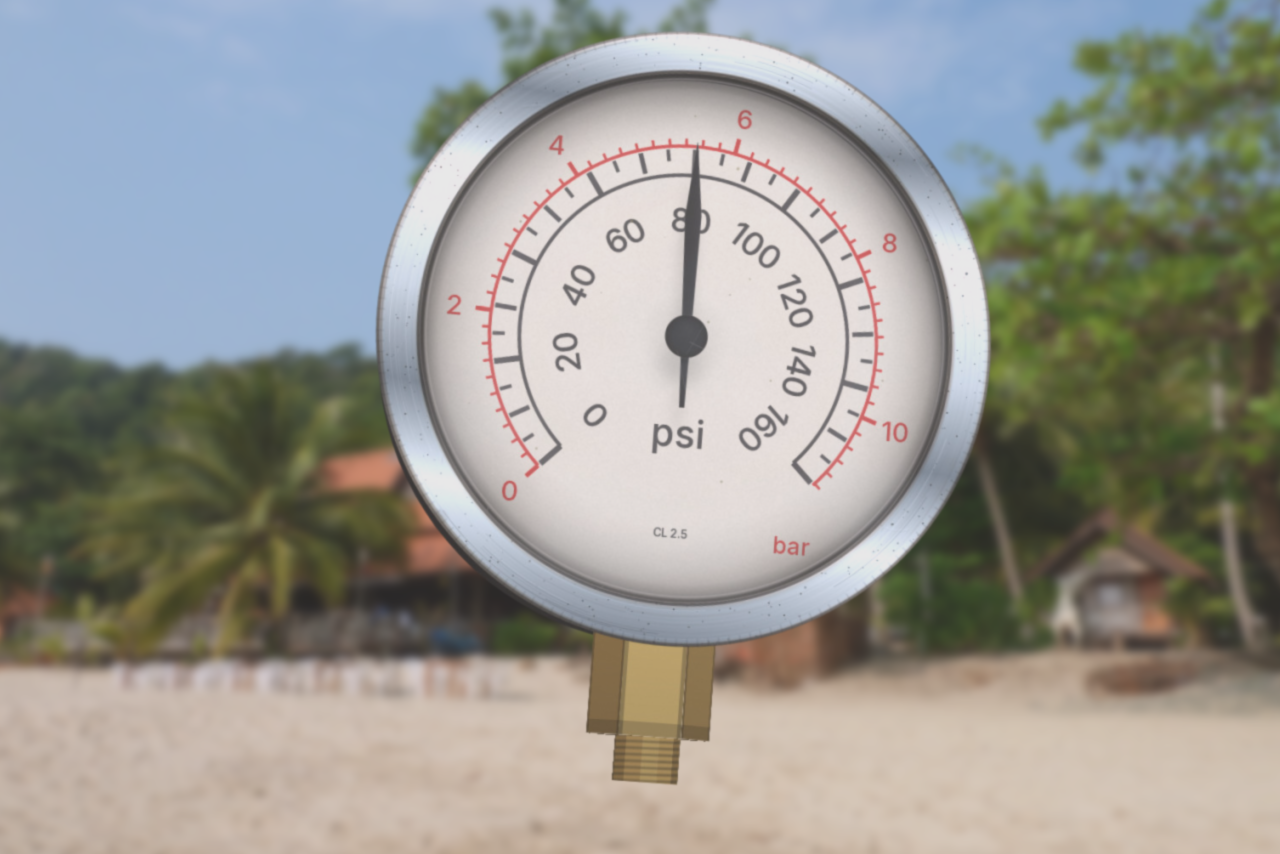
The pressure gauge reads 80 psi
